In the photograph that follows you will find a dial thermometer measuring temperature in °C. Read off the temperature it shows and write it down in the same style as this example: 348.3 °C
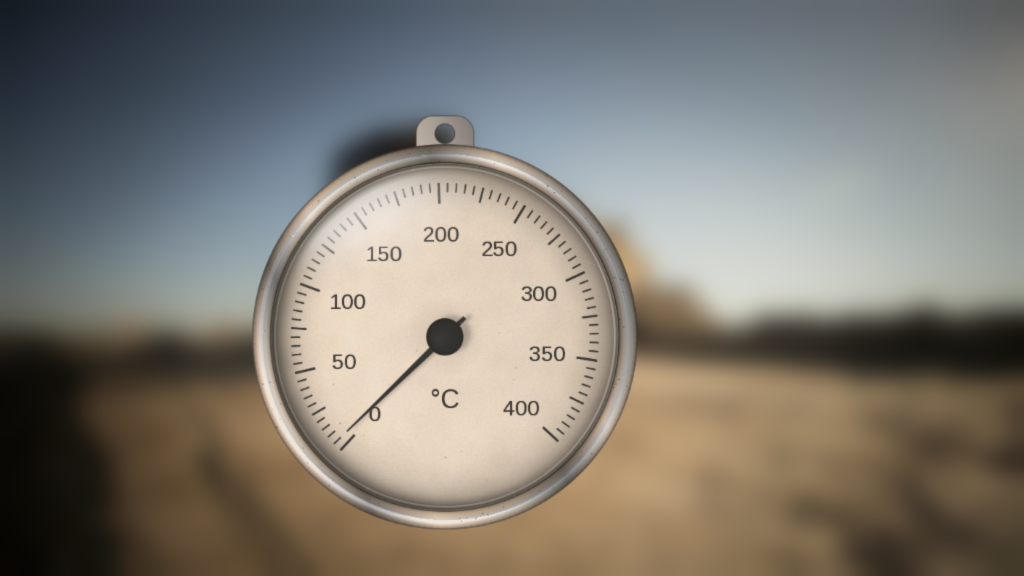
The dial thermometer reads 5 °C
